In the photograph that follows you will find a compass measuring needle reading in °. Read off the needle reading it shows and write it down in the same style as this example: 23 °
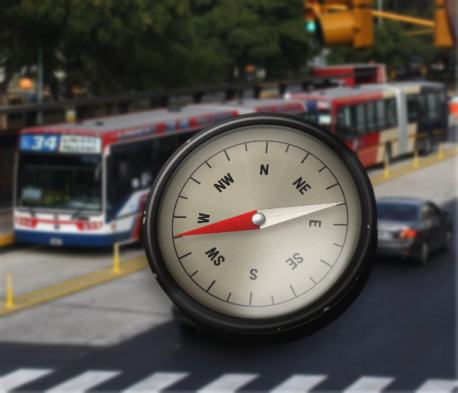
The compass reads 255 °
